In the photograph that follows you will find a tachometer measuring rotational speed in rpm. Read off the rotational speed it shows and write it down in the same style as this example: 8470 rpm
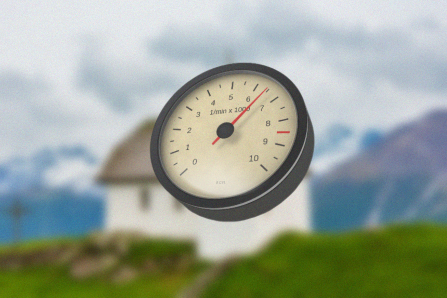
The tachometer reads 6500 rpm
